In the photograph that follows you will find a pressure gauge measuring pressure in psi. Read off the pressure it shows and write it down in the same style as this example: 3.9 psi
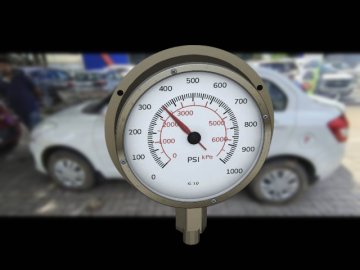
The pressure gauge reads 350 psi
